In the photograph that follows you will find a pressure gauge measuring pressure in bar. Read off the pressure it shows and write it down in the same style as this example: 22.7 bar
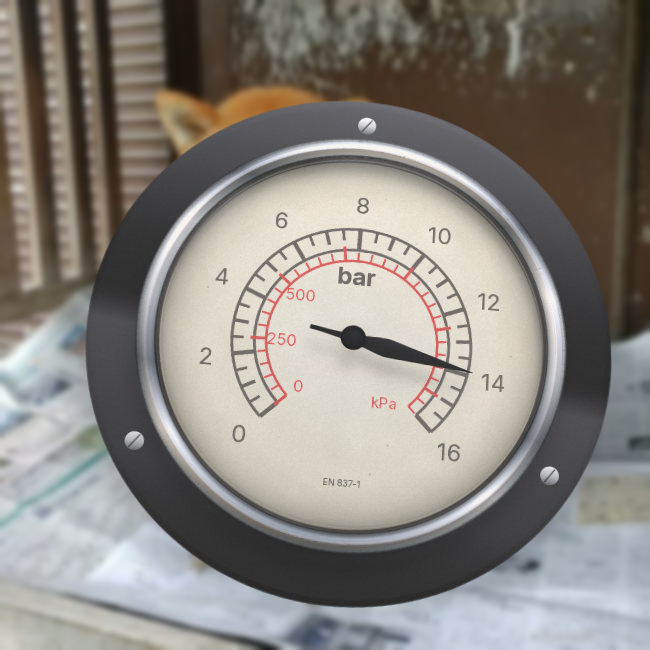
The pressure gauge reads 14 bar
